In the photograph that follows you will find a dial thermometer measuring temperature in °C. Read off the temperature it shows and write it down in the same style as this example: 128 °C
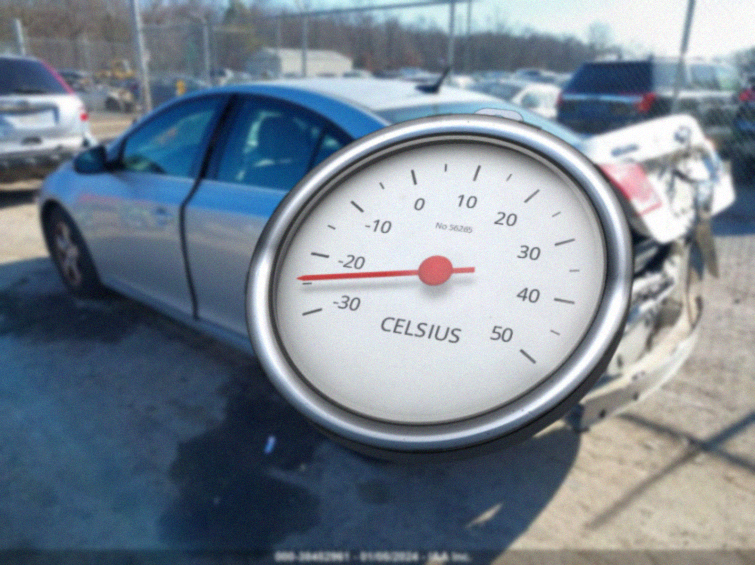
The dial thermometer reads -25 °C
